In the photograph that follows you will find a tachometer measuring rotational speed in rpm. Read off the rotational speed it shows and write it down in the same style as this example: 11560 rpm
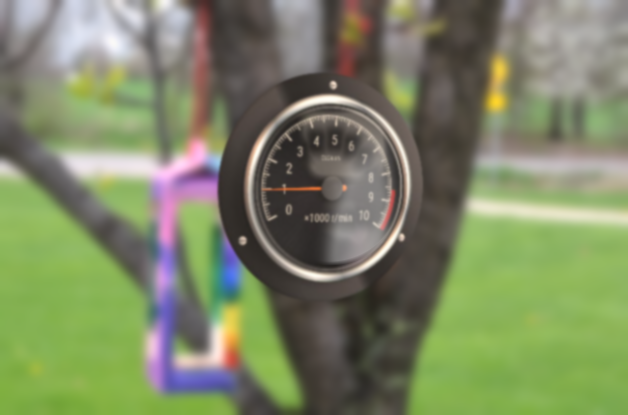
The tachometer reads 1000 rpm
